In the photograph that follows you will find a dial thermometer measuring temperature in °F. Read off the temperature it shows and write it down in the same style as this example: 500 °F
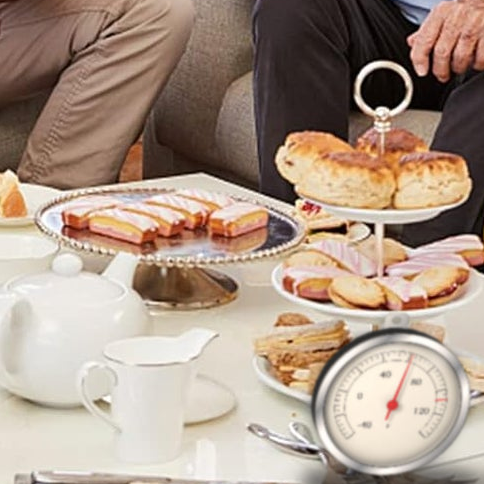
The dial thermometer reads 60 °F
